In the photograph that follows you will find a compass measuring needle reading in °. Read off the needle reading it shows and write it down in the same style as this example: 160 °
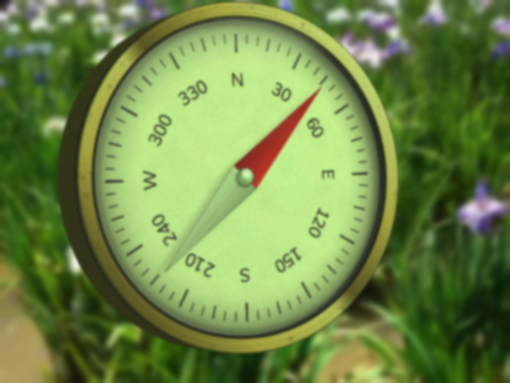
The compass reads 45 °
